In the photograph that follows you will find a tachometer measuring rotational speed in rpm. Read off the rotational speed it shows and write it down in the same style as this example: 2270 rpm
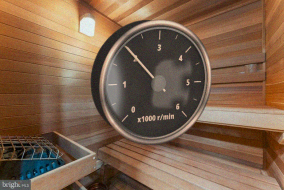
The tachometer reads 2000 rpm
